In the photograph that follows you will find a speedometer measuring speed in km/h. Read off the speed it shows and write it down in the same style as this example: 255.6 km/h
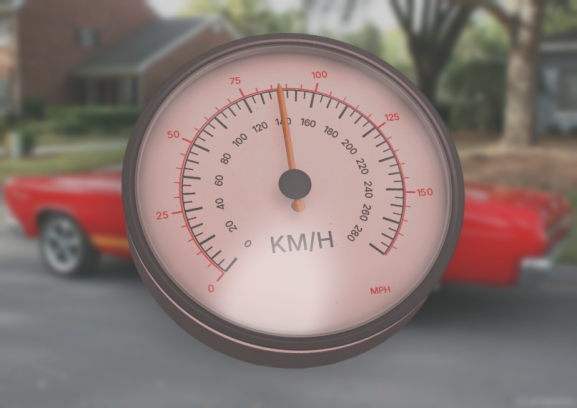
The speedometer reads 140 km/h
